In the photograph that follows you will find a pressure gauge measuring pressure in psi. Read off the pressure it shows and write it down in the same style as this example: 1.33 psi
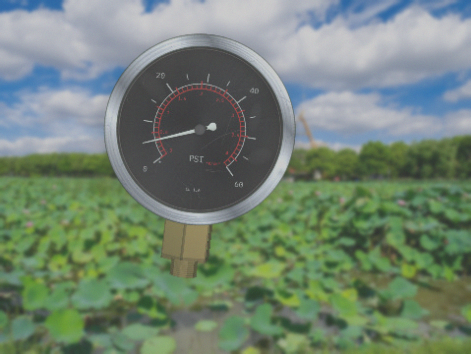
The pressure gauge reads 5 psi
